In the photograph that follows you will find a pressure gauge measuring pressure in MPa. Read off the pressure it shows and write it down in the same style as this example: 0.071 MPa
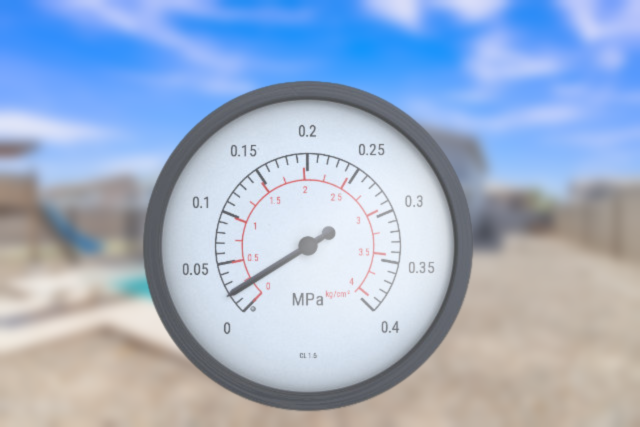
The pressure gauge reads 0.02 MPa
